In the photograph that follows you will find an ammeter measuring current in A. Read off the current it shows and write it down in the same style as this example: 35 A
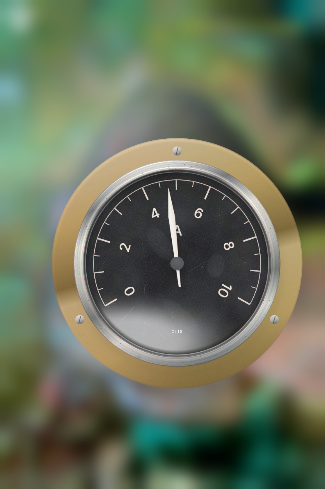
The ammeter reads 4.75 A
